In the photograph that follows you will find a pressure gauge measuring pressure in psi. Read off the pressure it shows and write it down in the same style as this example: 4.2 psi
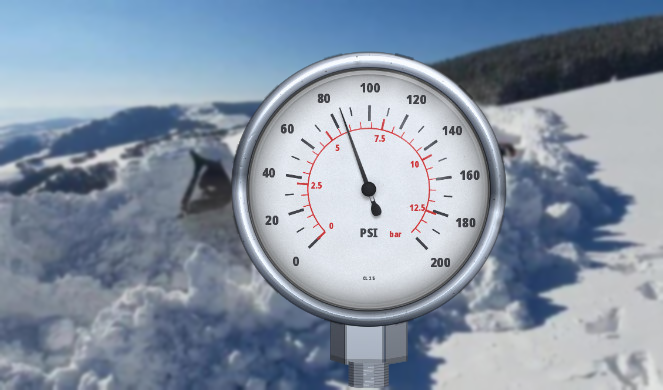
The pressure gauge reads 85 psi
